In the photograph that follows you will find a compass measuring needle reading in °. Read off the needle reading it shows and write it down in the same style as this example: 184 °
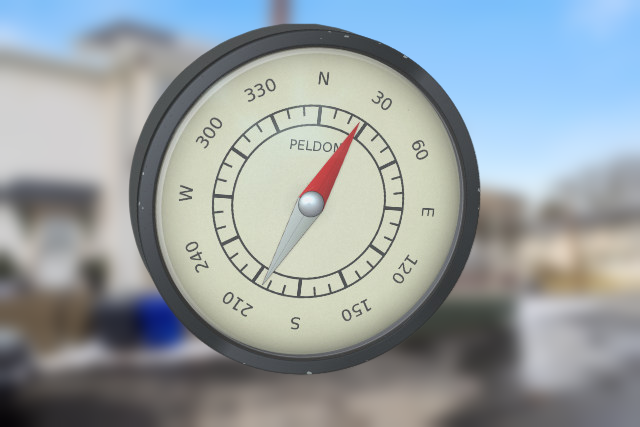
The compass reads 25 °
